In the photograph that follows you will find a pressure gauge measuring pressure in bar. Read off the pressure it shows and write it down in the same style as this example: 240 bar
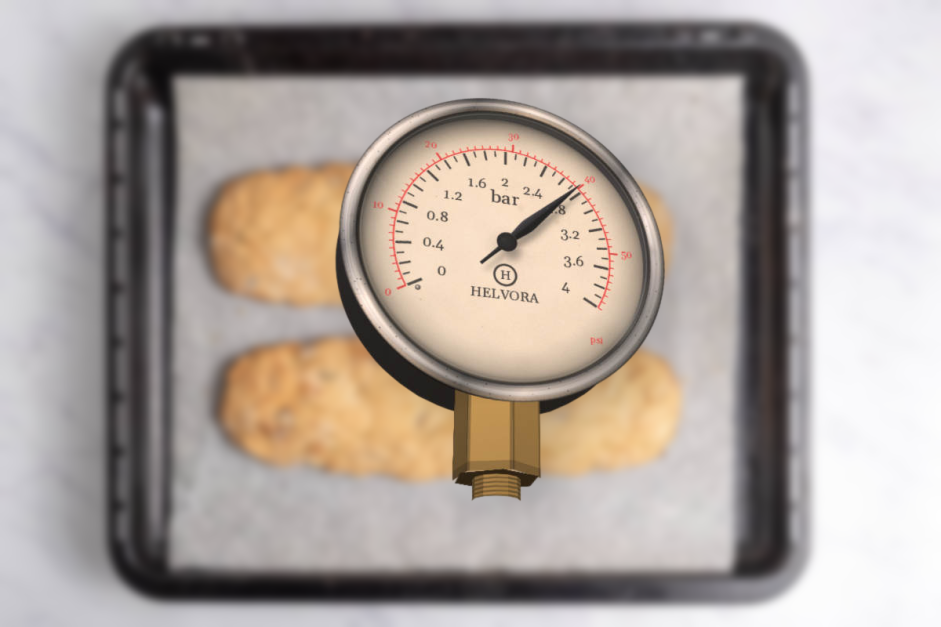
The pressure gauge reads 2.75 bar
